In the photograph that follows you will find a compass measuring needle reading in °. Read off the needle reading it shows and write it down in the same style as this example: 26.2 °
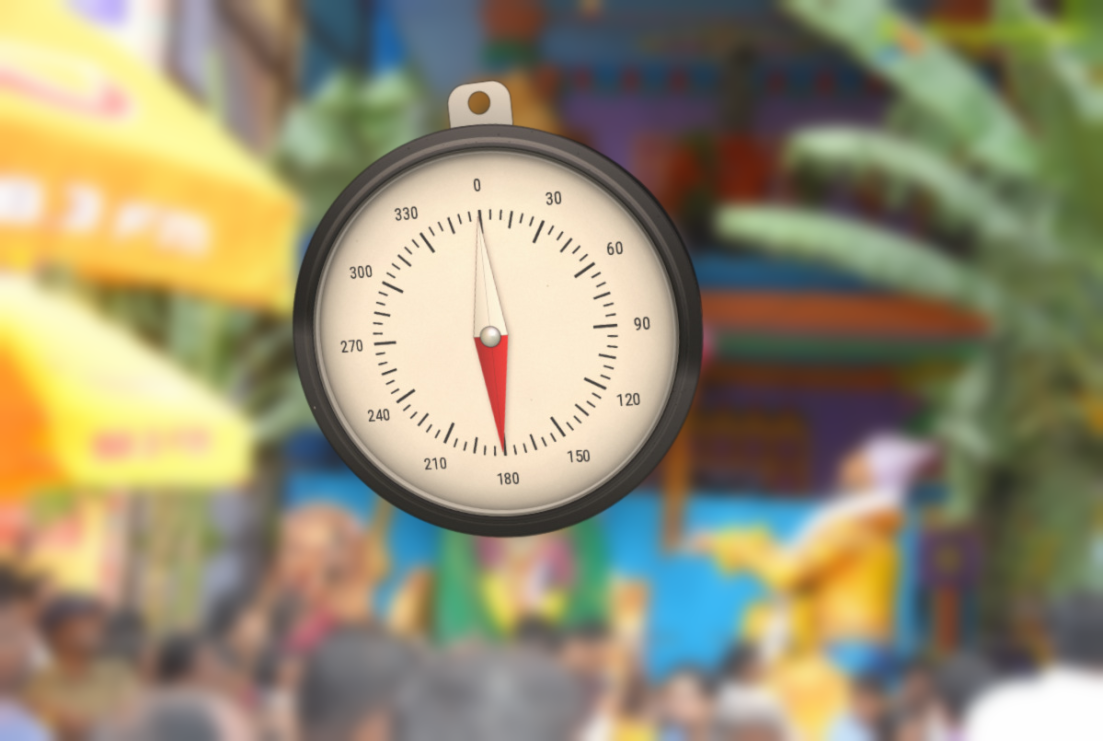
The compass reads 180 °
